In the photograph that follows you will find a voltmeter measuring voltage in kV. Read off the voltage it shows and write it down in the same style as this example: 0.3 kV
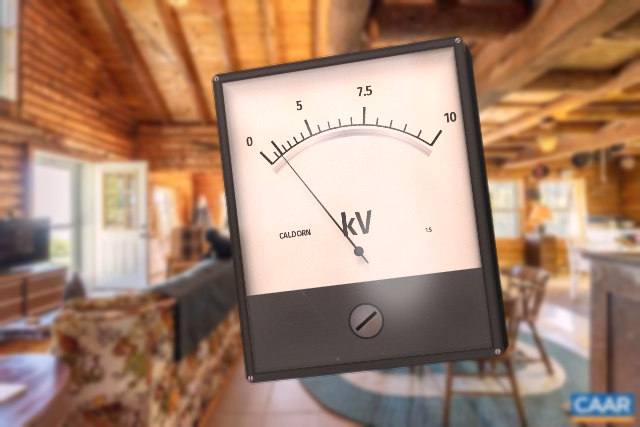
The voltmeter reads 2.5 kV
